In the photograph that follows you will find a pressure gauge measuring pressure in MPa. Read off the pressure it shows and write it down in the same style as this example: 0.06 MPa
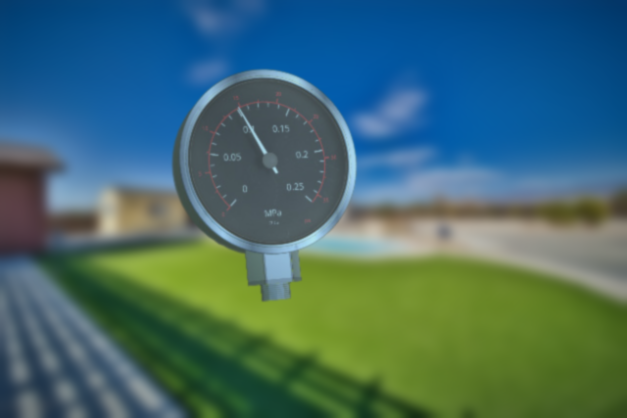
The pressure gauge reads 0.1 MPa
